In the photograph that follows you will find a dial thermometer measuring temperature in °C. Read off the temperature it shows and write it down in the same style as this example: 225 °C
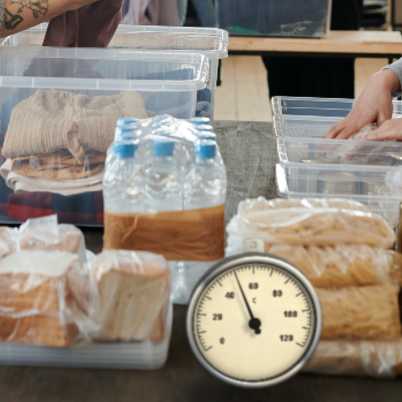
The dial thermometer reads 50 °C
